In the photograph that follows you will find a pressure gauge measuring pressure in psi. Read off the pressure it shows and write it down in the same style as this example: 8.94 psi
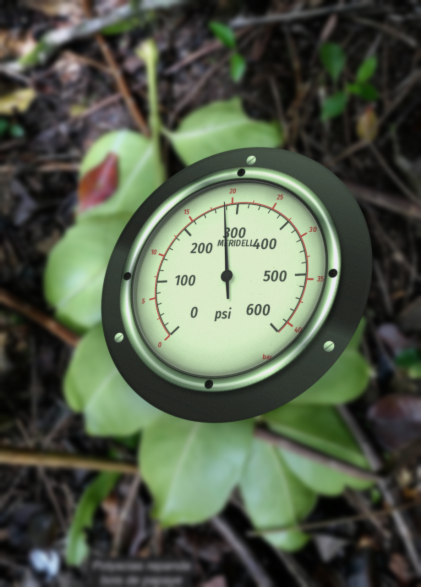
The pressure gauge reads 280 psi
